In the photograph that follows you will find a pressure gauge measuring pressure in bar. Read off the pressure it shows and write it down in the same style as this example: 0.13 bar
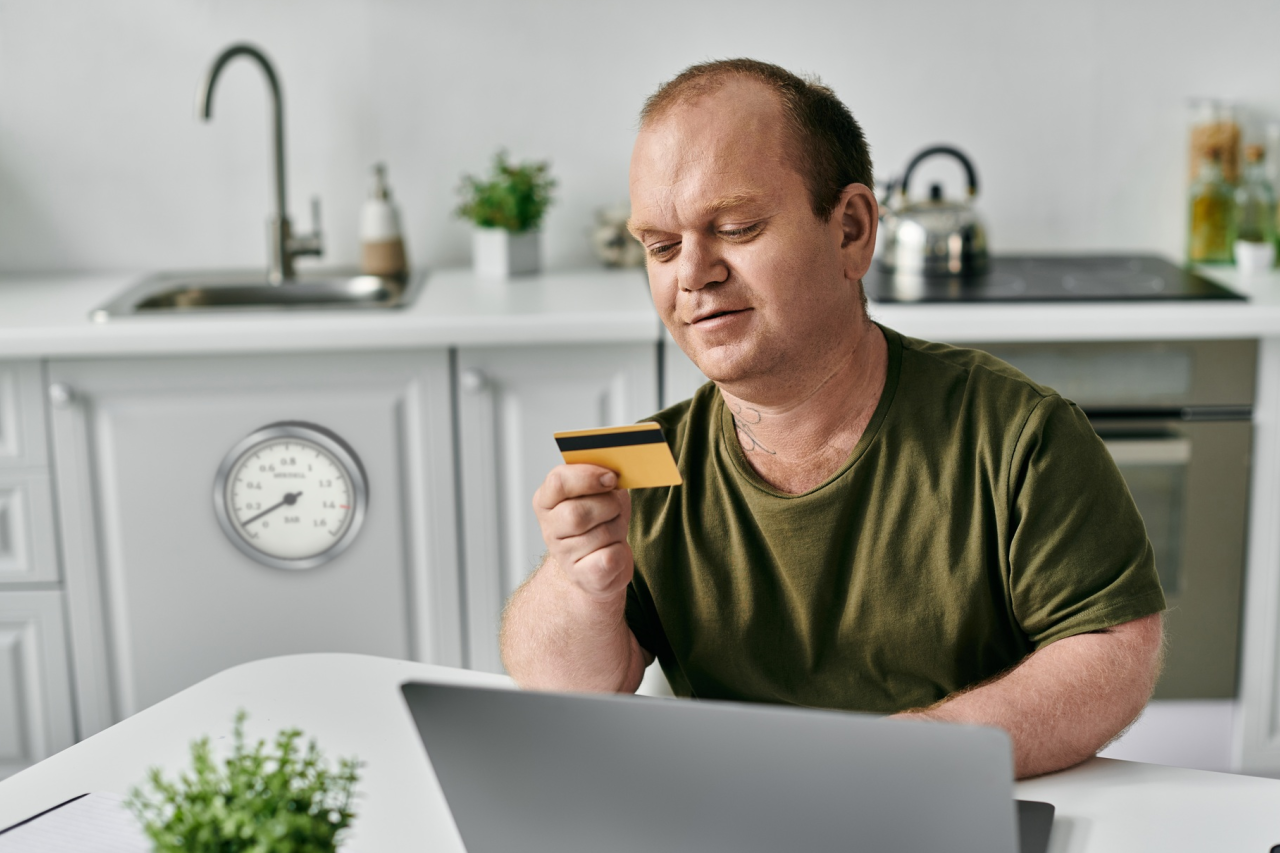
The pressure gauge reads 0.1 bar
